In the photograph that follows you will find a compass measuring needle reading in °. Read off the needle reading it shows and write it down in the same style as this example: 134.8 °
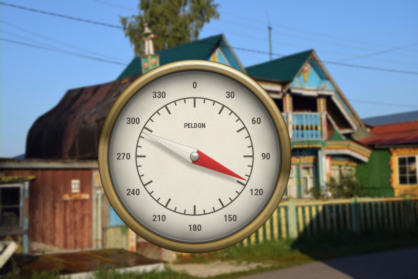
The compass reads 115 °
